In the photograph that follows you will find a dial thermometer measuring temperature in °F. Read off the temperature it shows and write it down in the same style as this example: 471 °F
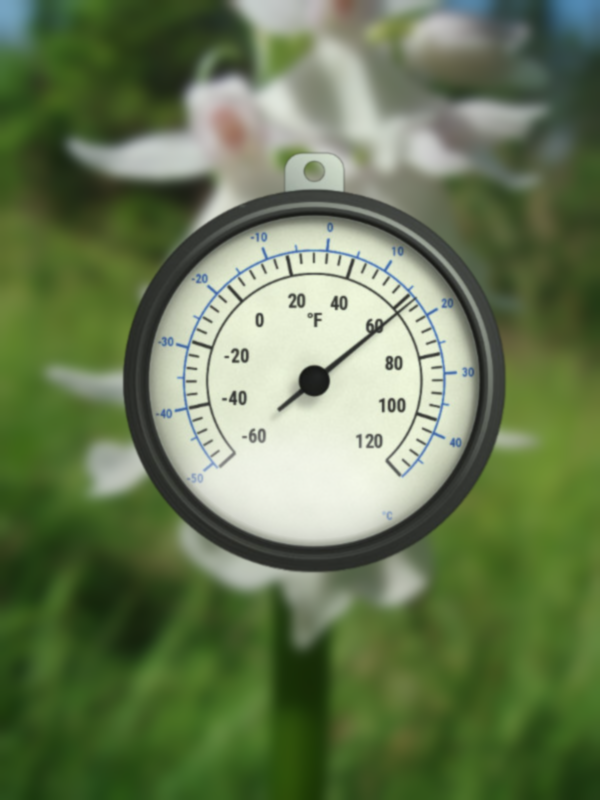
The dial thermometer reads 62 °F
